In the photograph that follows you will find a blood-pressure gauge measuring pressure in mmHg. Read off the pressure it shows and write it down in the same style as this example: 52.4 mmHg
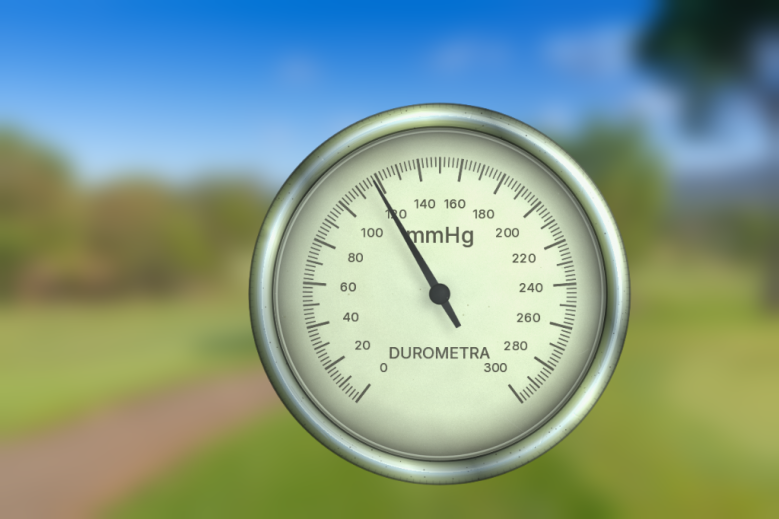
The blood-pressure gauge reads 118 mmHg
